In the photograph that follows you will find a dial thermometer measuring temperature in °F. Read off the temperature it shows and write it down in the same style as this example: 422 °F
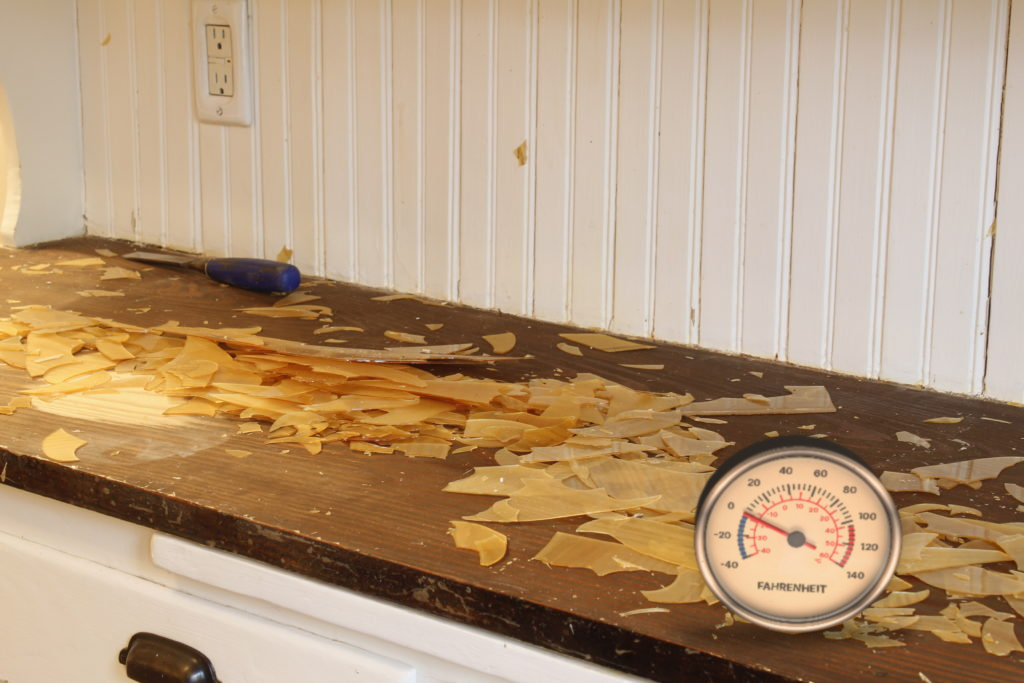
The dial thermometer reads 0 °F
